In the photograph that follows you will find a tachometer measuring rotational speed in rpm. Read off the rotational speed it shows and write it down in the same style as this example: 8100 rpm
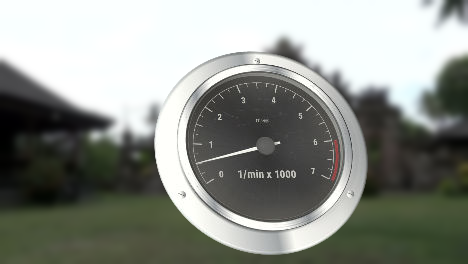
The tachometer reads 500 rpm
